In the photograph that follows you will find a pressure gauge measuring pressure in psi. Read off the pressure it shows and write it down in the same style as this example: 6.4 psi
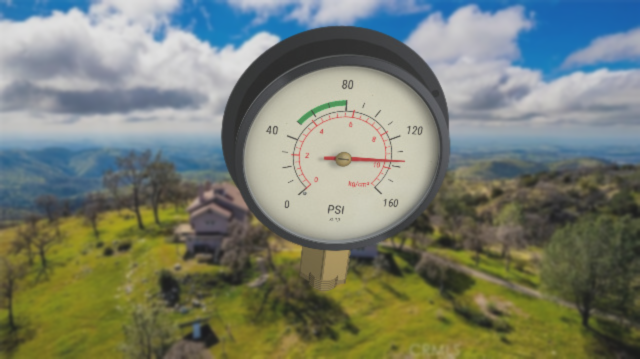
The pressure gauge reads 135 psi
